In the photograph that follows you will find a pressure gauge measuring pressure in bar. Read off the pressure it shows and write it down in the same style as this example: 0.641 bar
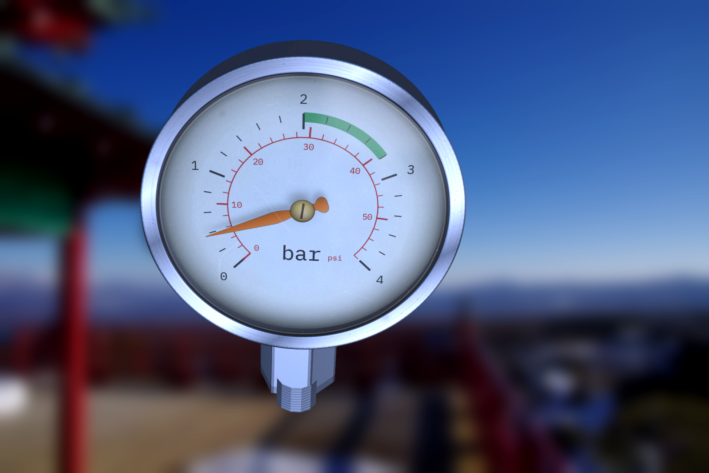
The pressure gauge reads 0.4 bar
